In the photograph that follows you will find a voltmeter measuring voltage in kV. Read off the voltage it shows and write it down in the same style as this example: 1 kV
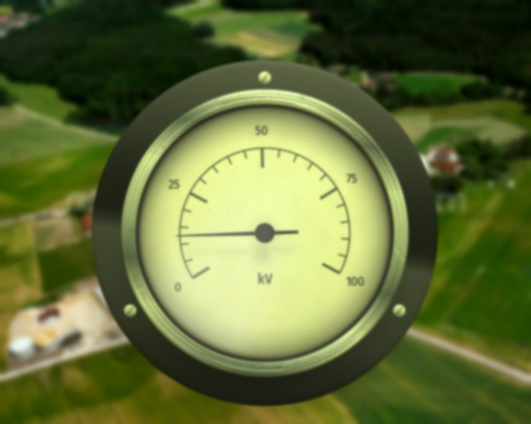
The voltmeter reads 12.5 kV
